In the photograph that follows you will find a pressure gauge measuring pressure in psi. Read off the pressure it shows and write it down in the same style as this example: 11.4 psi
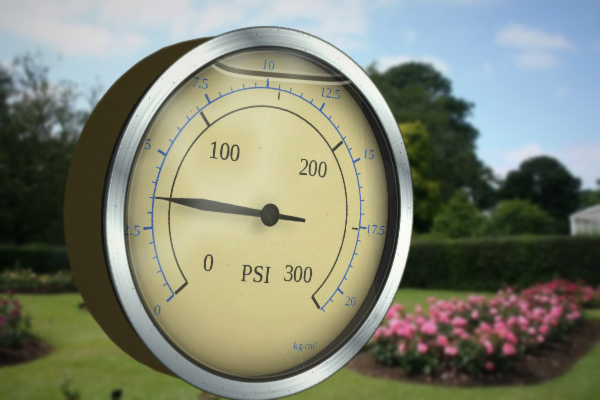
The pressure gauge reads 50 psi
